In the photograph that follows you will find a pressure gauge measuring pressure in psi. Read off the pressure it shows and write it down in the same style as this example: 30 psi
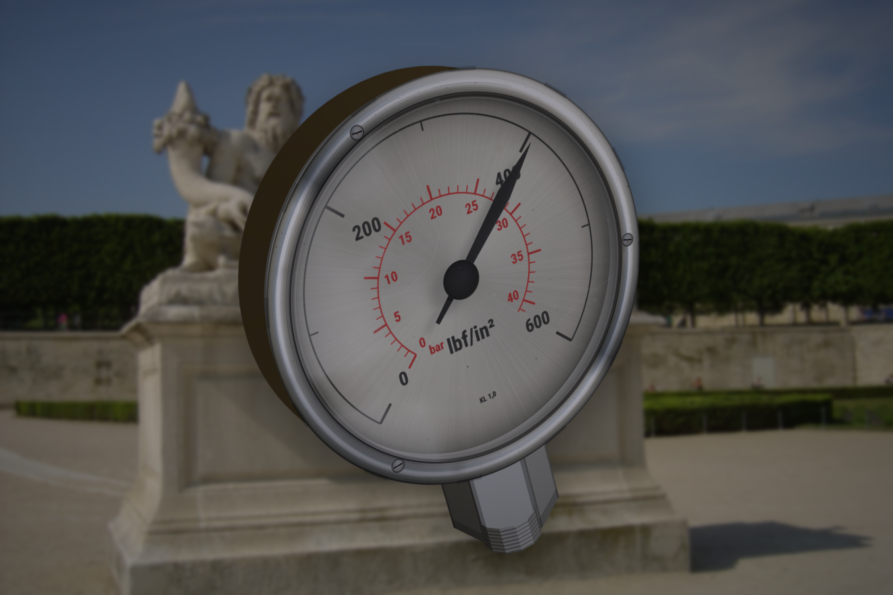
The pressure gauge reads 400 psi
